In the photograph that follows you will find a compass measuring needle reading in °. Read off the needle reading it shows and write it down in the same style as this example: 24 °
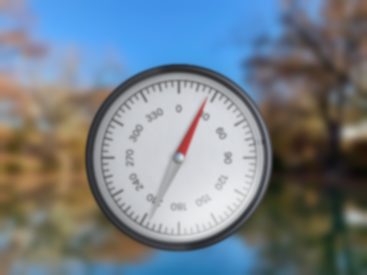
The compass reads 25 °
